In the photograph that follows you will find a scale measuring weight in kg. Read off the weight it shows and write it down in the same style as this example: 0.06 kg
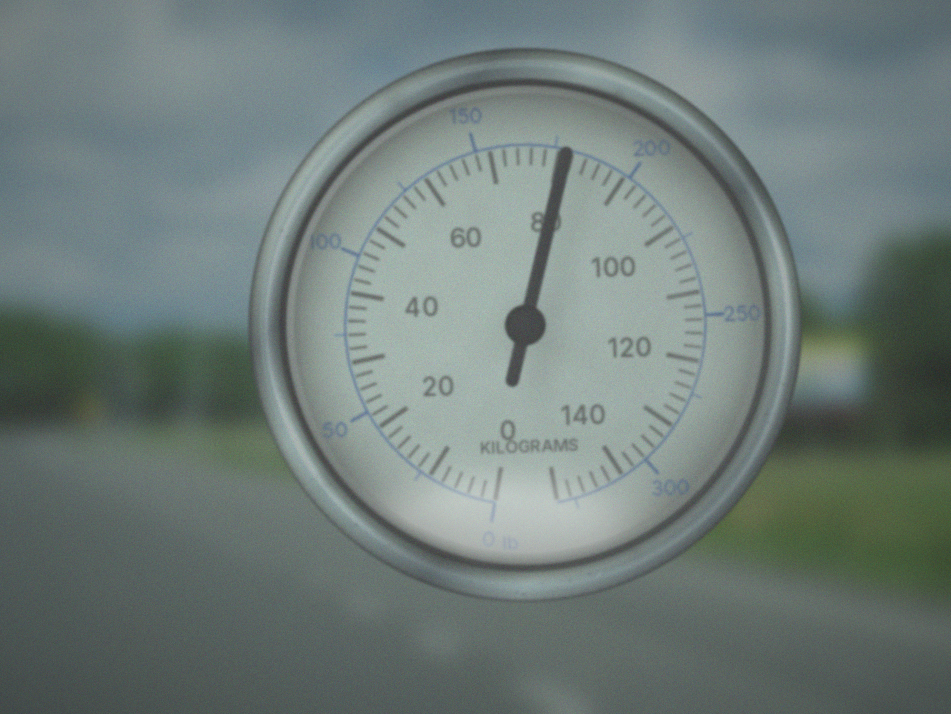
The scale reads 81 kg
